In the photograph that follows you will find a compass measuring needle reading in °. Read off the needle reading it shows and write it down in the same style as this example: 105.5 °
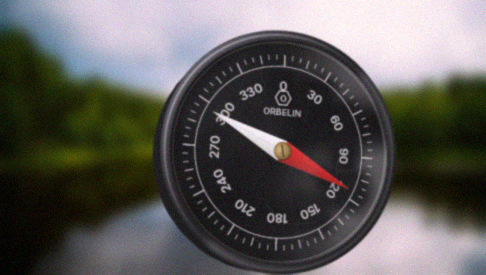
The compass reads 115 °
